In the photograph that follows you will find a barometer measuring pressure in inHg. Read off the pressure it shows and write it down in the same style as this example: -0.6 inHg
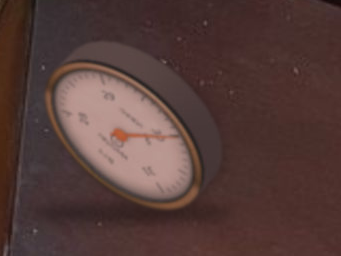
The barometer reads 30 inHg
